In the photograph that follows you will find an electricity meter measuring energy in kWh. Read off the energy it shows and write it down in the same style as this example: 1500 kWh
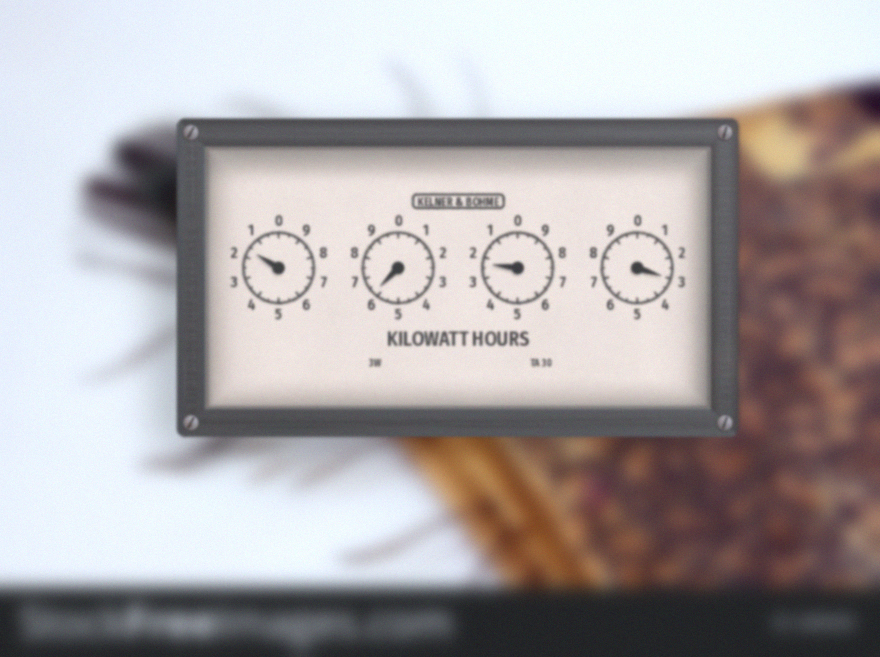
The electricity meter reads 1623 kWh
